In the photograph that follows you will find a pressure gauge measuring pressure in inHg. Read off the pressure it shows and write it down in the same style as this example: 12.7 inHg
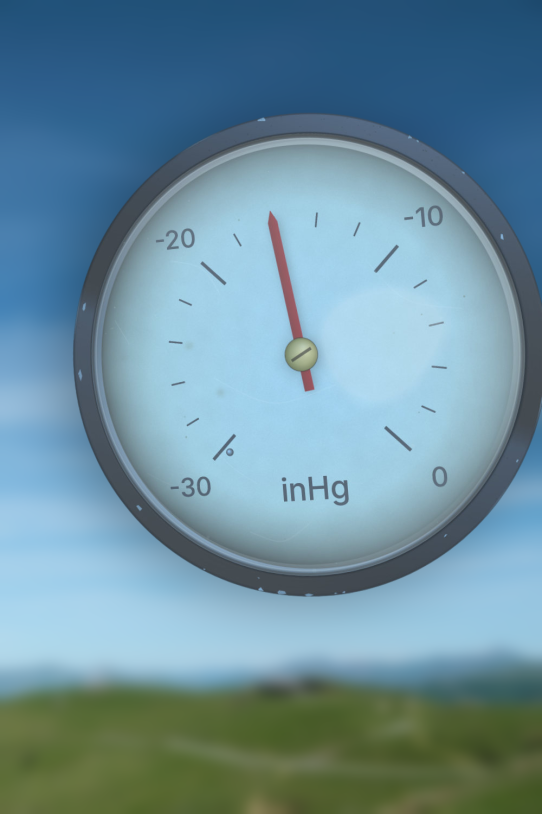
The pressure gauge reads -16 inHg
